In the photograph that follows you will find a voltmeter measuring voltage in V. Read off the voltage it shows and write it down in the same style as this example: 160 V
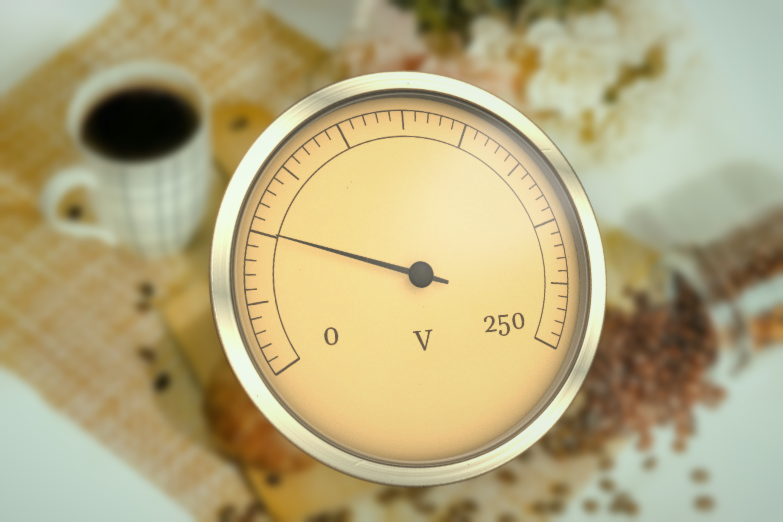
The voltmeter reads 50 V
